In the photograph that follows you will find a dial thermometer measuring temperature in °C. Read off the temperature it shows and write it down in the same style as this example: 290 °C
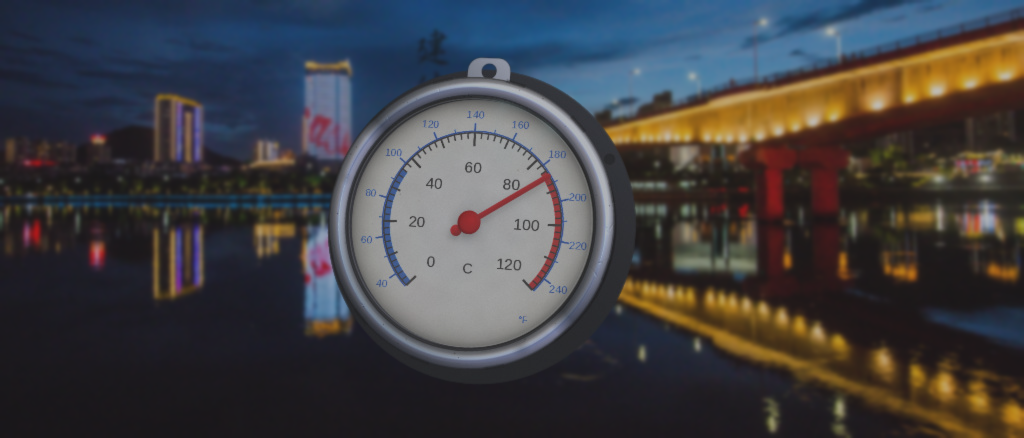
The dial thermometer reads 86 °C
